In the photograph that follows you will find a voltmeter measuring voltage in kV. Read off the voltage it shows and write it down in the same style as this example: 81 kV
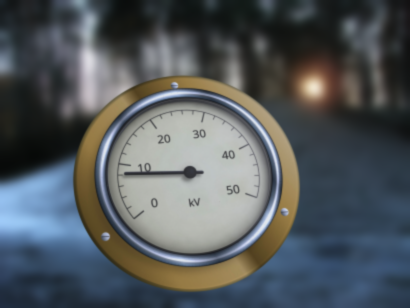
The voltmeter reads 8 kV
